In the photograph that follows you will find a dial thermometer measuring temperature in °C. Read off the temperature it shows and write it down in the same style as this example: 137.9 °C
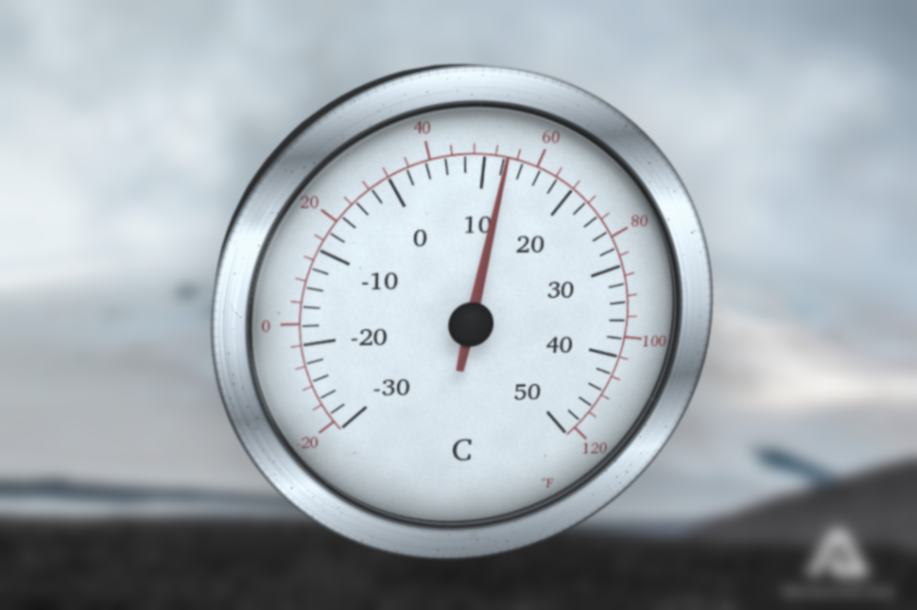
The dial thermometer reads 12 °C
